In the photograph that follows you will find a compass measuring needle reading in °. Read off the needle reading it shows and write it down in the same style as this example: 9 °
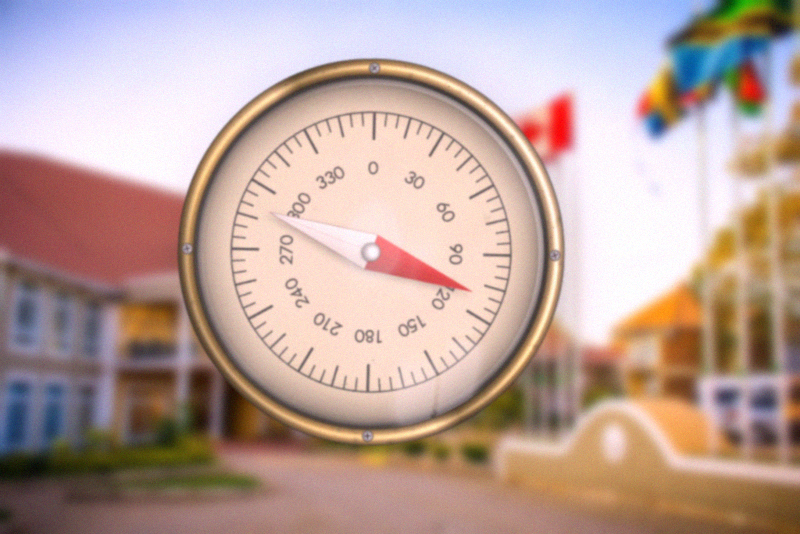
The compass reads 110 °
